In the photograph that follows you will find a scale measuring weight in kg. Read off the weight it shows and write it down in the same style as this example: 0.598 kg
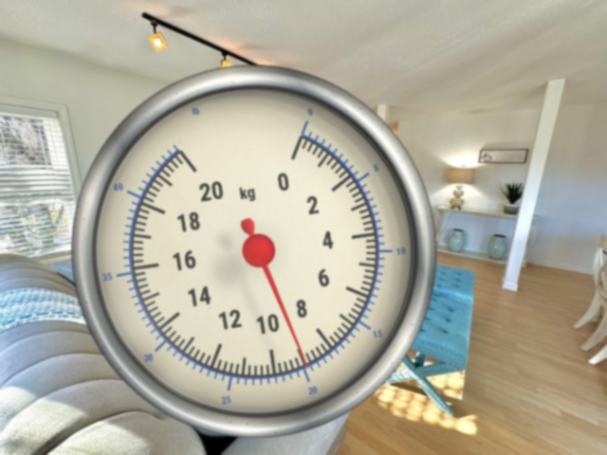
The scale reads 9 kg
